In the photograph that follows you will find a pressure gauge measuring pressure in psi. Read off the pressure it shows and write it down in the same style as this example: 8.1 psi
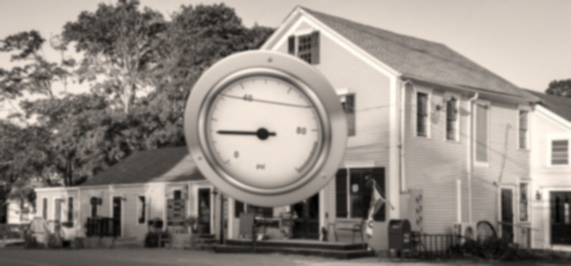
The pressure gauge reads 15 psi
